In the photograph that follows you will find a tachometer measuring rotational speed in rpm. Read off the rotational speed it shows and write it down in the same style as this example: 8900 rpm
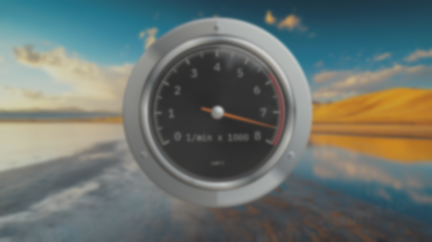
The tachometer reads 7500 rpm
